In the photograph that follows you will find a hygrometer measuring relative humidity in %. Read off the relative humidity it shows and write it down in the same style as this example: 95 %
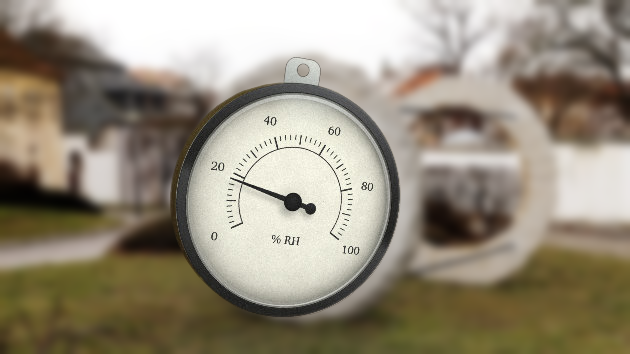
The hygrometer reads 18 %
